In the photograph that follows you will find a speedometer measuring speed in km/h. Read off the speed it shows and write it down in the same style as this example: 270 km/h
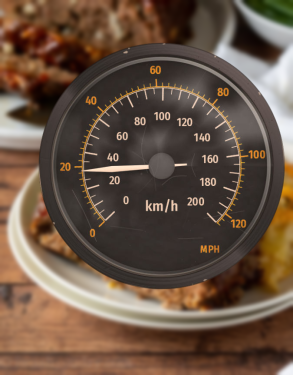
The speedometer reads 30 km/h
